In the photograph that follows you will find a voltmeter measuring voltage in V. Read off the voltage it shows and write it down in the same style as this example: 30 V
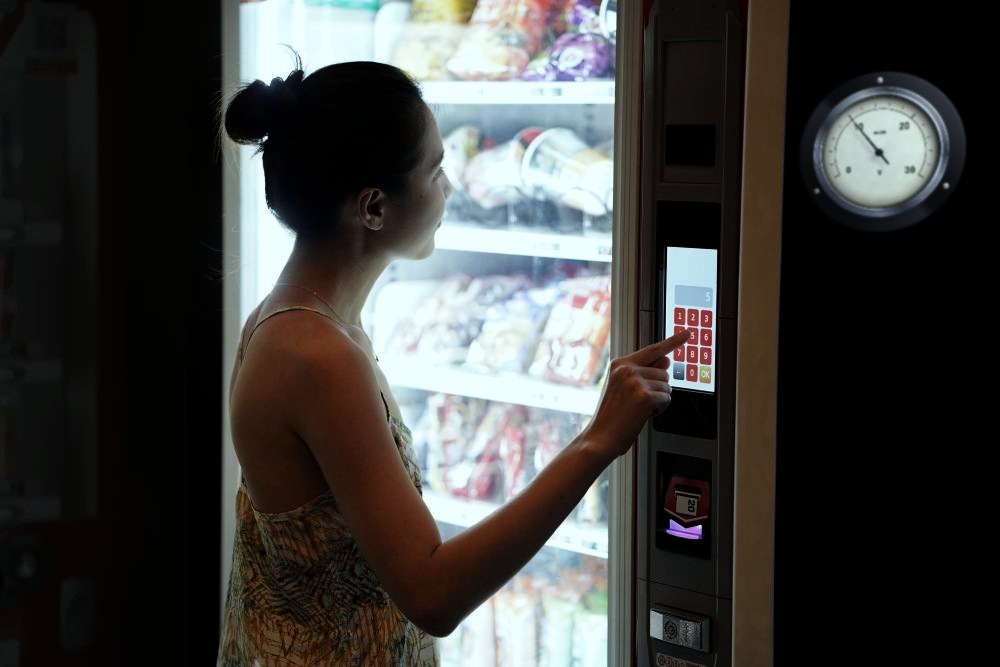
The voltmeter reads 10 V
